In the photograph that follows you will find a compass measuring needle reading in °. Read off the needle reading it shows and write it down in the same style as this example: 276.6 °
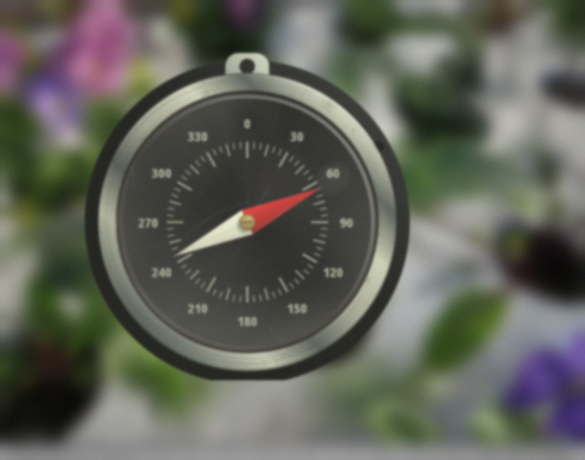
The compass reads 65 °
